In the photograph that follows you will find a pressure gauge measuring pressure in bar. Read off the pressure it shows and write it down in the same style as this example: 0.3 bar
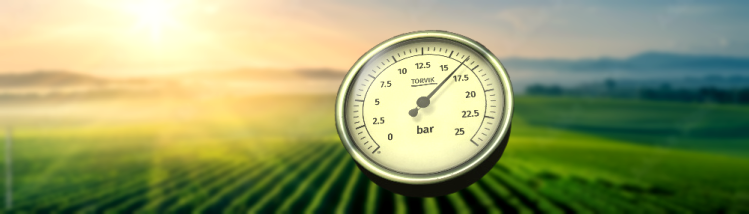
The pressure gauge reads 16.5 bar
